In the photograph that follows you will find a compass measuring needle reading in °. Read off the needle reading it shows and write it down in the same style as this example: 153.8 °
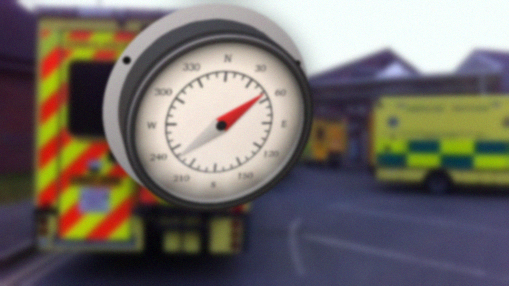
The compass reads 50 °
